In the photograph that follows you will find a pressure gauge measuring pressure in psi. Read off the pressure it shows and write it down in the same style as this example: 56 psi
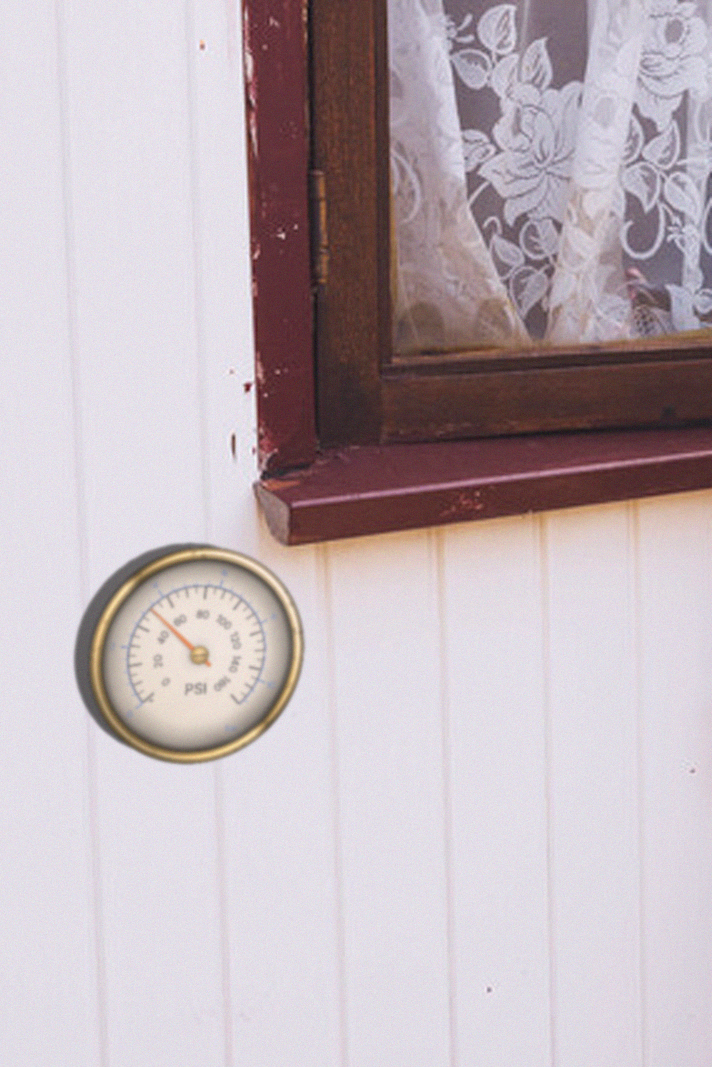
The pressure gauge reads 50 psi
